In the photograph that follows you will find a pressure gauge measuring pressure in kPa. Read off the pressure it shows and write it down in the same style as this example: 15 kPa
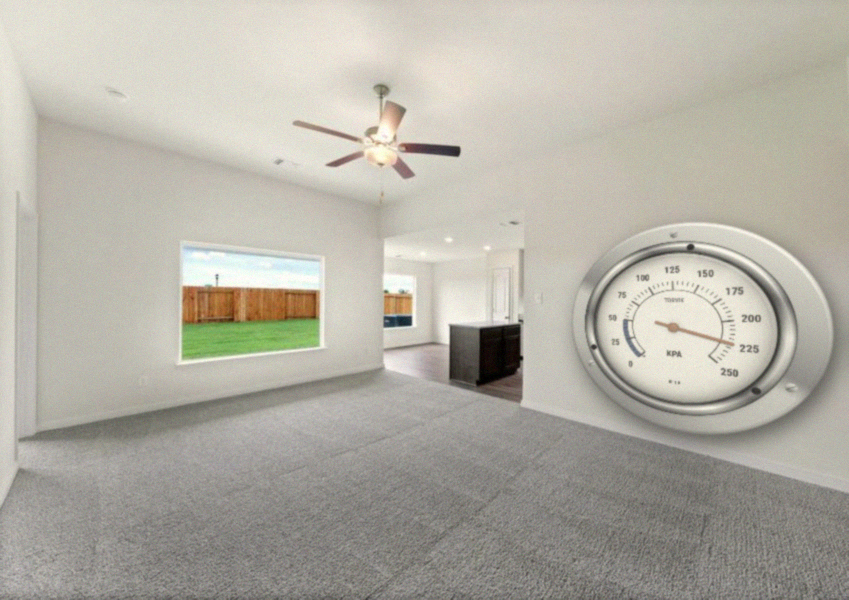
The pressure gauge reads 225 kPa
